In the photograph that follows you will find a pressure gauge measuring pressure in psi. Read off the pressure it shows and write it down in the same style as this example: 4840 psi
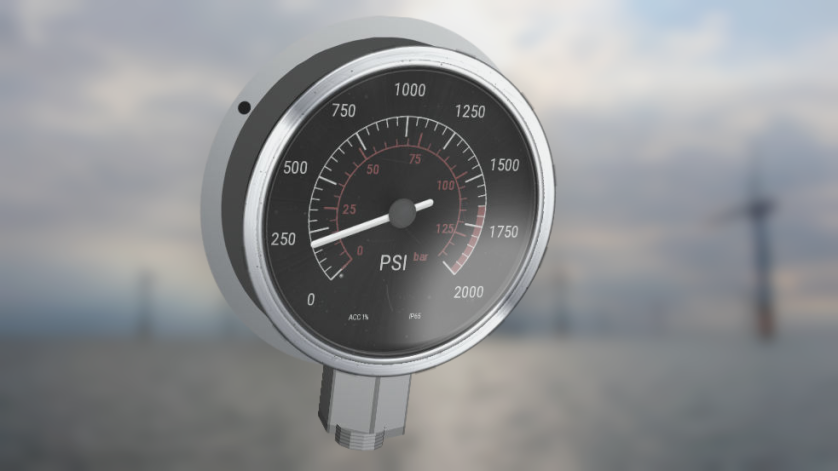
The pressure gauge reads 200 psi
